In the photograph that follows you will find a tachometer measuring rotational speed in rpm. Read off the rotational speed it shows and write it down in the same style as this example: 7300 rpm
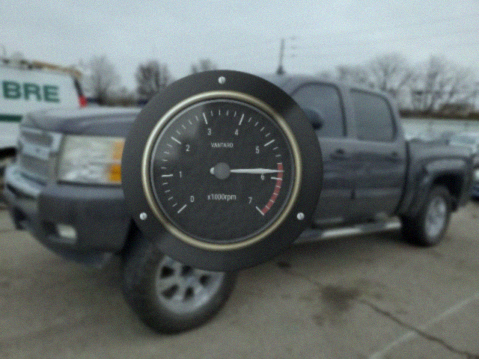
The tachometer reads 5800 rpm
